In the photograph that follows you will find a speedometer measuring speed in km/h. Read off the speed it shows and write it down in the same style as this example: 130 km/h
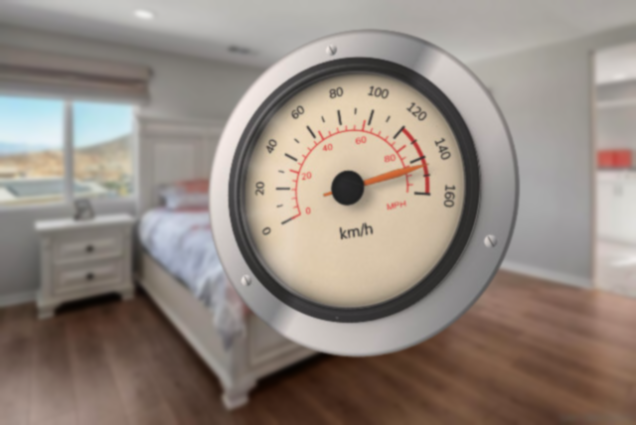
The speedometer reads 145 km/h
